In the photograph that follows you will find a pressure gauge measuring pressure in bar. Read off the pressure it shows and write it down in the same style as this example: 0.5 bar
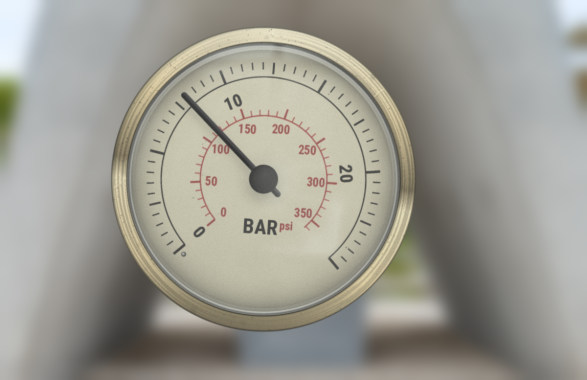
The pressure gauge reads 8 bar
